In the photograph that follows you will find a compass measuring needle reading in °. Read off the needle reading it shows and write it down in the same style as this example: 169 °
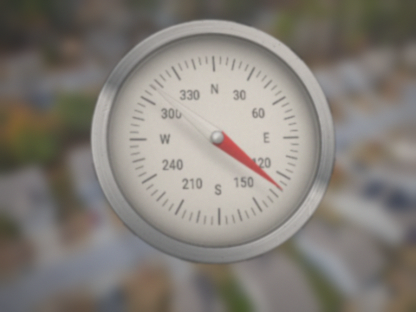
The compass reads 130 °
